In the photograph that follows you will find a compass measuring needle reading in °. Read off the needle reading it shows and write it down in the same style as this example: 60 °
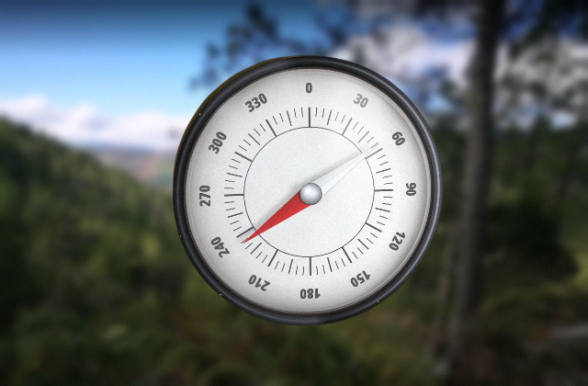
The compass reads 235 °
